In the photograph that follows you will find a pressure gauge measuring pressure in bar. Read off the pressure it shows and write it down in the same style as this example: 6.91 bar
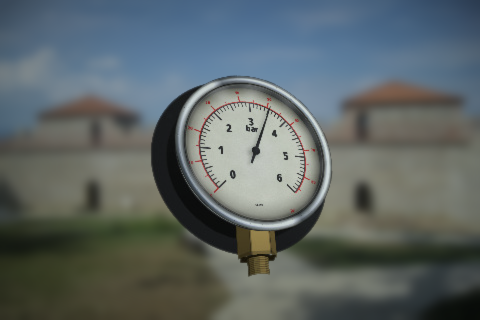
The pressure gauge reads 3.5 bar
